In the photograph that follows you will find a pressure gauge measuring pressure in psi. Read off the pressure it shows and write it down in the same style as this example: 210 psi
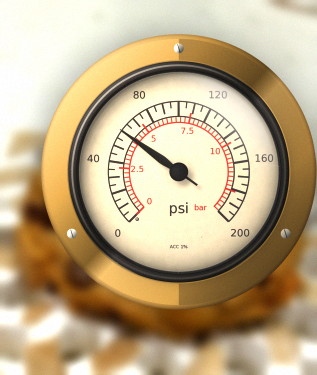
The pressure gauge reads 60 psi
